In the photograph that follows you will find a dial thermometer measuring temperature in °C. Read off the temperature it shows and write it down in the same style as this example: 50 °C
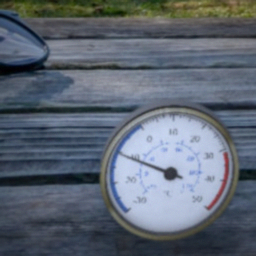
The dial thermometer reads -10 °C
